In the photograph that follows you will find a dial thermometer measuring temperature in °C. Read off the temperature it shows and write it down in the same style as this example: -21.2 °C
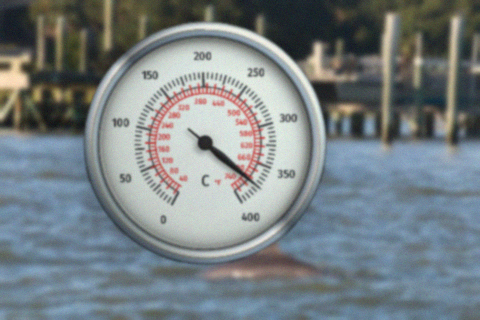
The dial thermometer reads 375 °C
